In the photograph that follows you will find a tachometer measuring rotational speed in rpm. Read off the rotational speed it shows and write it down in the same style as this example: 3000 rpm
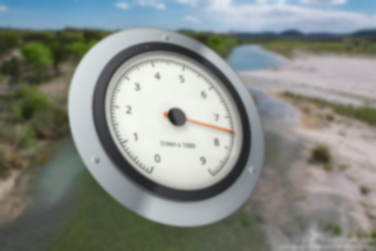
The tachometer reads 7500 rpm
